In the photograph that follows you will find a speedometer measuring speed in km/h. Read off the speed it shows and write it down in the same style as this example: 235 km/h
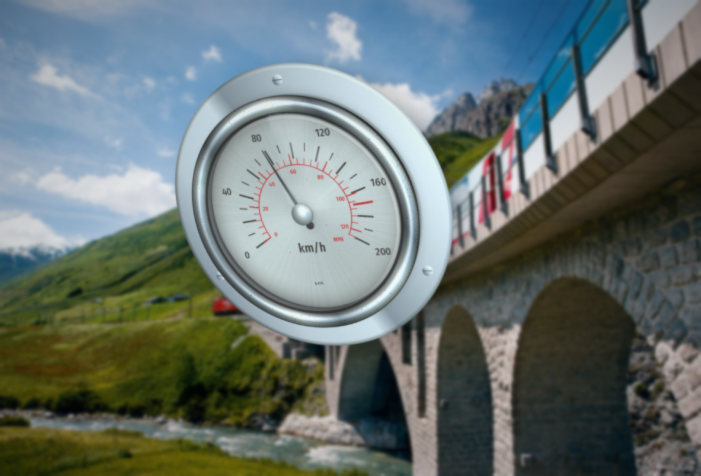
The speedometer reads 80 km/h
